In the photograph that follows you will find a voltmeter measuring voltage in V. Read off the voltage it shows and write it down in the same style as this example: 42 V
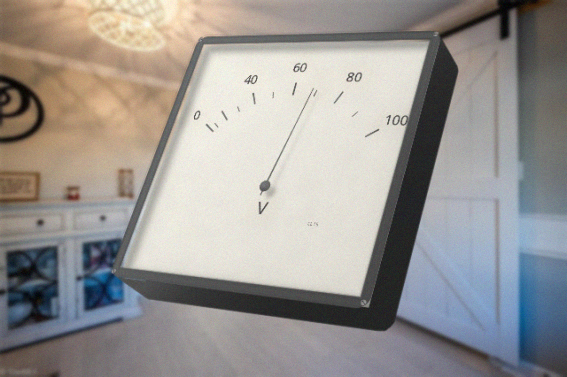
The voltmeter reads 70 V
